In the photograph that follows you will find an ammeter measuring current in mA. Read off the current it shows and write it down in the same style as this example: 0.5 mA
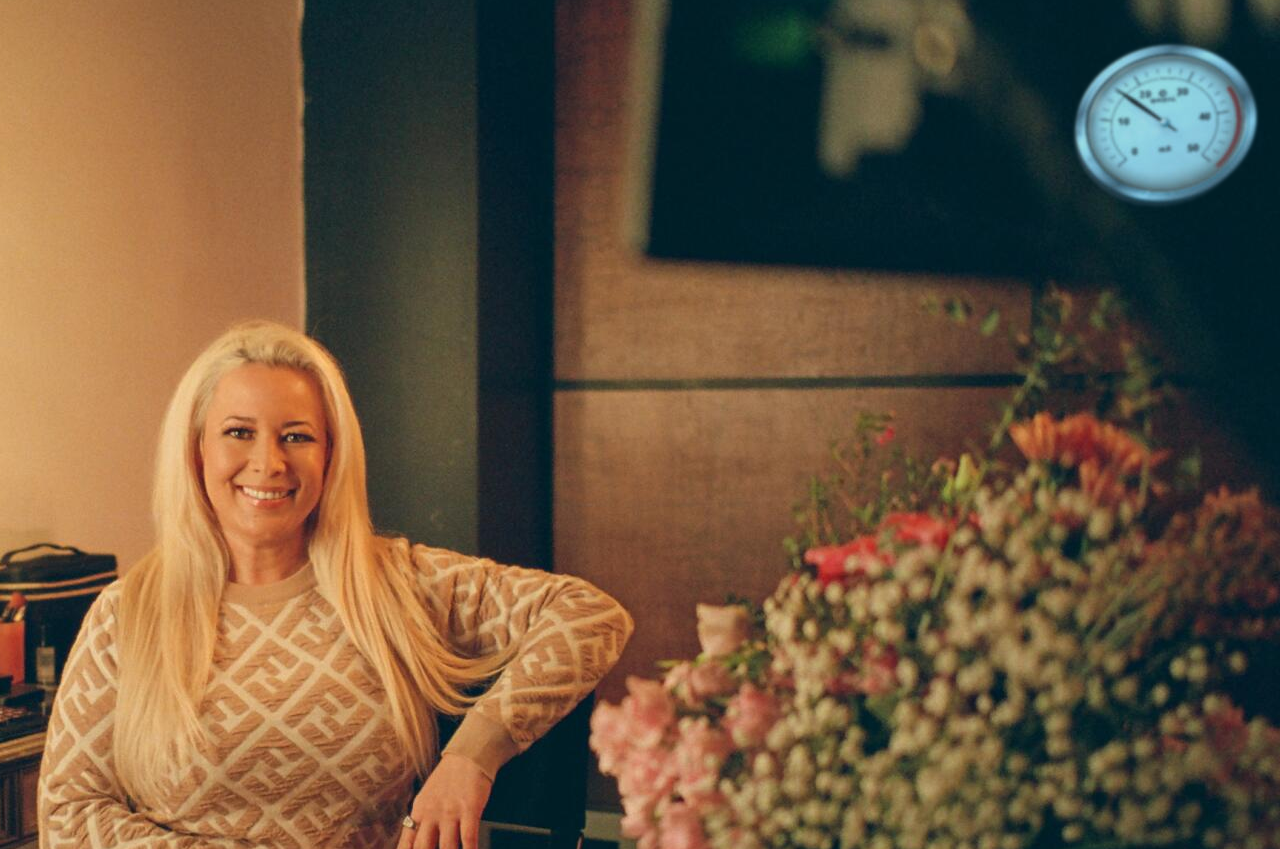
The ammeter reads 16 mA
